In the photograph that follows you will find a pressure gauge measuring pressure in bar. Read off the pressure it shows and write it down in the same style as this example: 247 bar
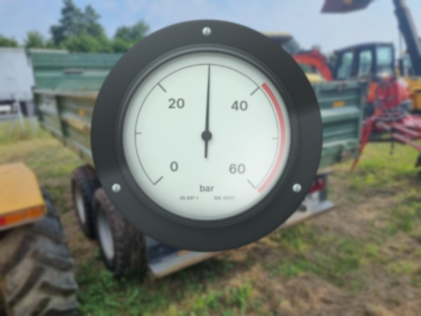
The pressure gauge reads 30 bar
